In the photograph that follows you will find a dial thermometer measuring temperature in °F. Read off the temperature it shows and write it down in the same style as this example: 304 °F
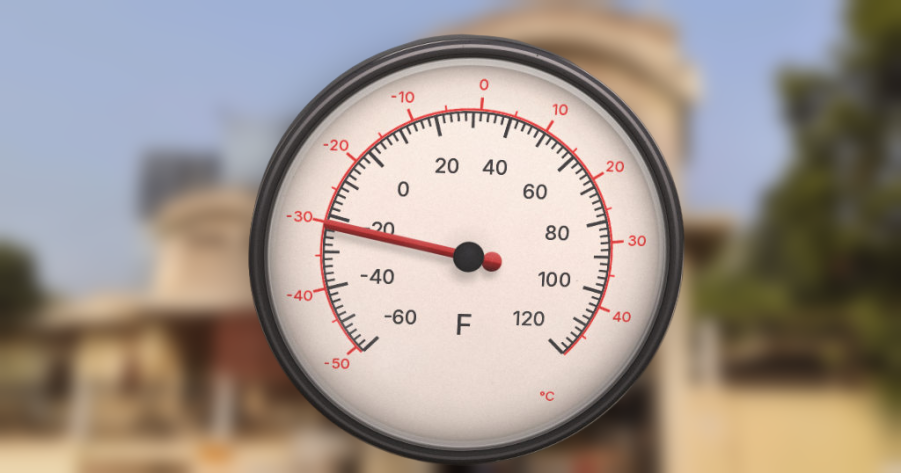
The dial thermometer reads -22 °F
